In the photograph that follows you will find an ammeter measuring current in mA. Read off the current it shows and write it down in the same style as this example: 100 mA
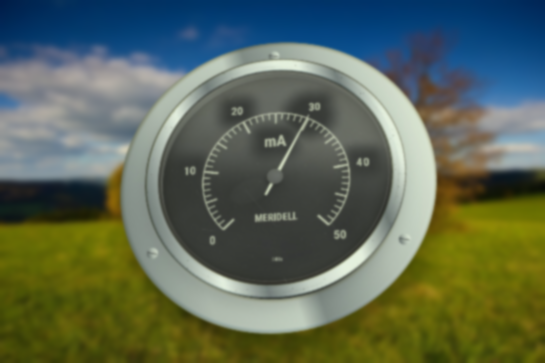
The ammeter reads 30 mA
